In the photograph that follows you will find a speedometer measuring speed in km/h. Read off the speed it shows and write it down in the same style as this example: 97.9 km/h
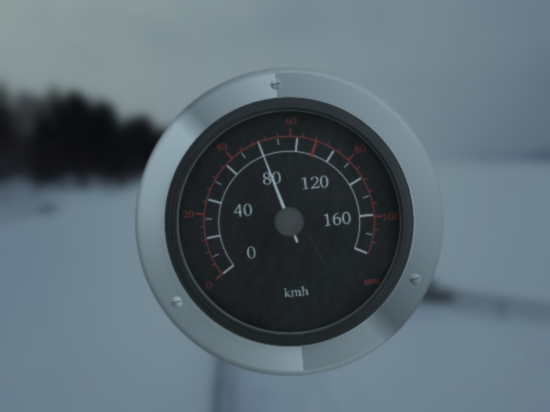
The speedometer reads 80 km/h
